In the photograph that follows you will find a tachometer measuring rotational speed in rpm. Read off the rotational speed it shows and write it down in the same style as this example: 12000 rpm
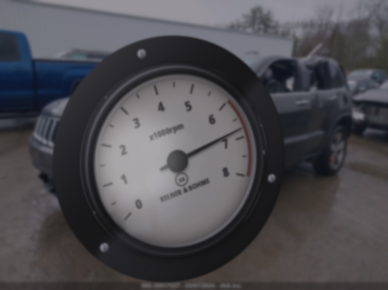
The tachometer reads 6750 rpm
